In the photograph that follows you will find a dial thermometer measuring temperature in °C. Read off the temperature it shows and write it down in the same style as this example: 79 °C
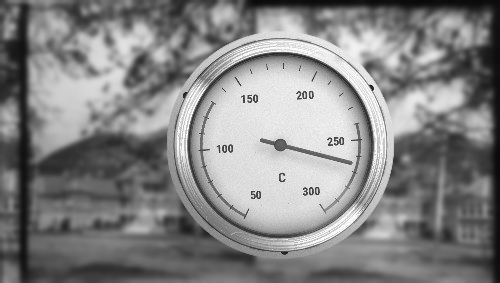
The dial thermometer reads 265 °C
